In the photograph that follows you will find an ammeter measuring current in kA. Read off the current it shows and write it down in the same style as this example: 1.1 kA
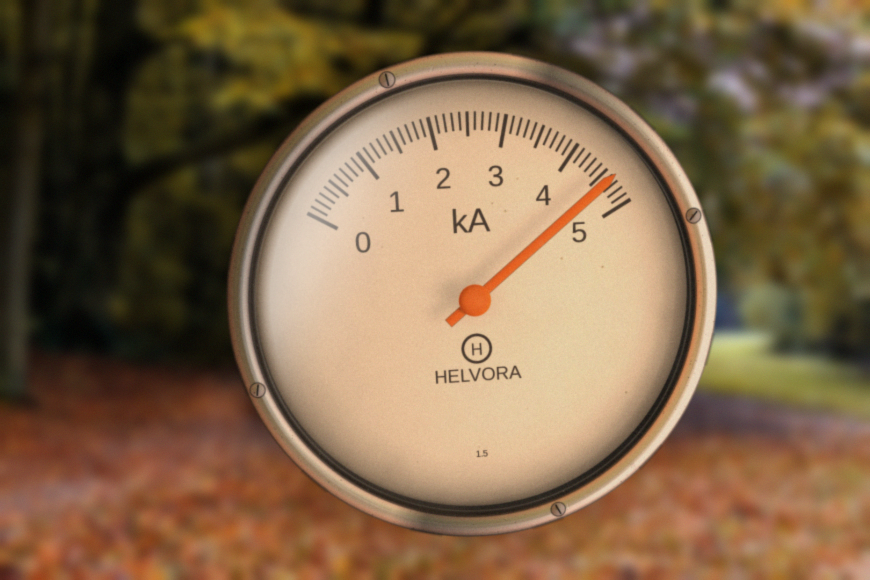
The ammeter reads 4.6 kA
